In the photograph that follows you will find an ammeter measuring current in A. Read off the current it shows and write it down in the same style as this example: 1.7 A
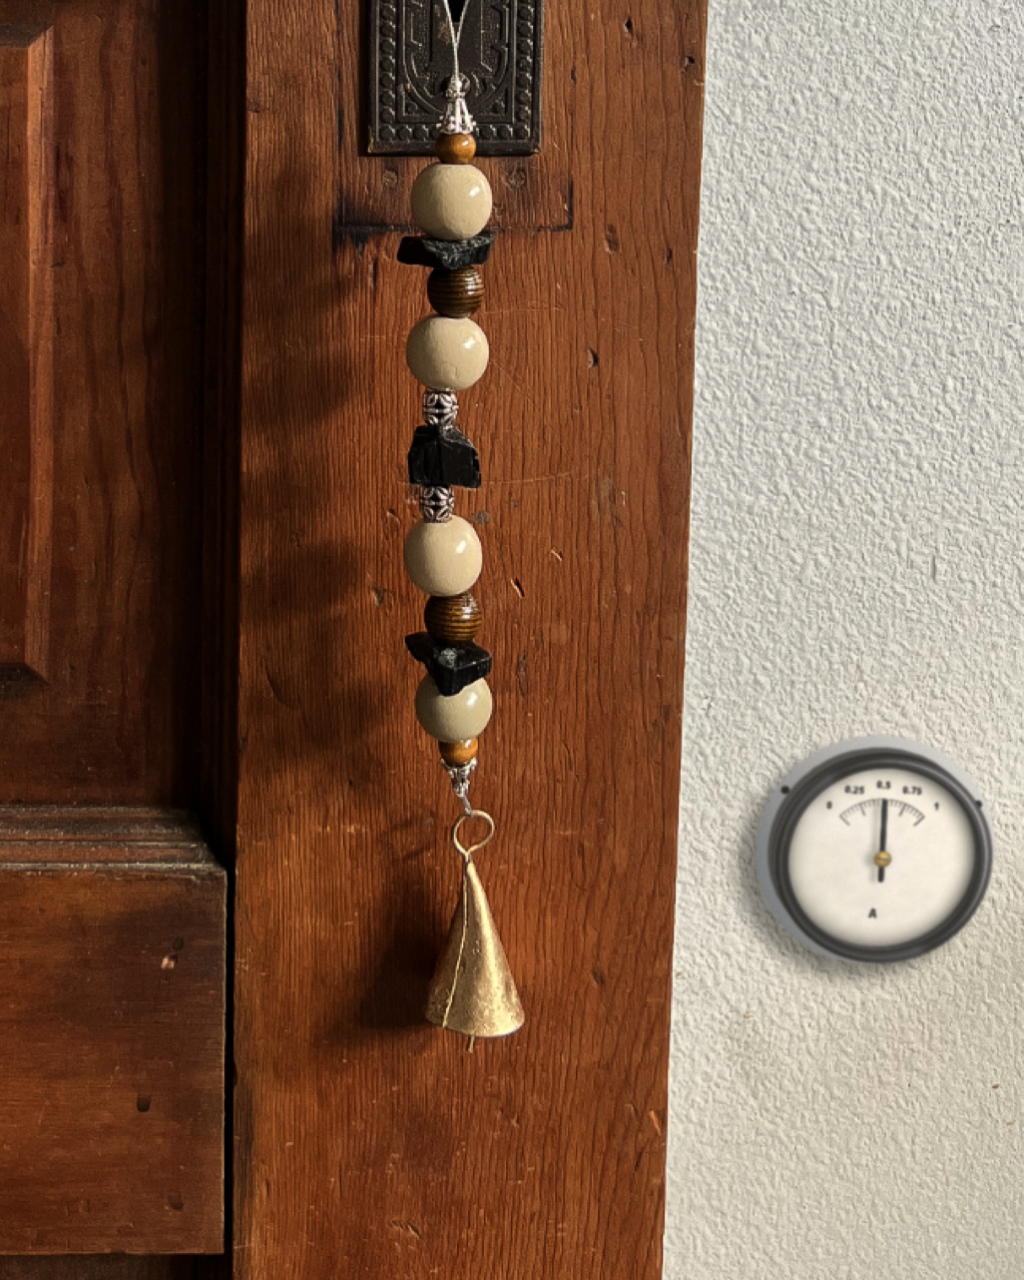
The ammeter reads 0.5 A
